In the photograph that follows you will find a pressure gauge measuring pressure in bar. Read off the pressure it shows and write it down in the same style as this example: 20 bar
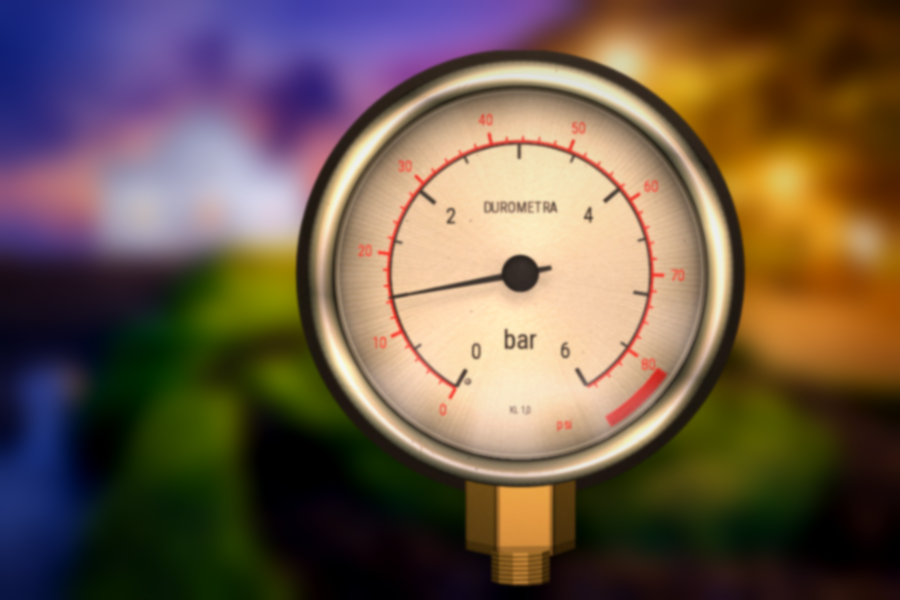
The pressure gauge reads 1 bar
